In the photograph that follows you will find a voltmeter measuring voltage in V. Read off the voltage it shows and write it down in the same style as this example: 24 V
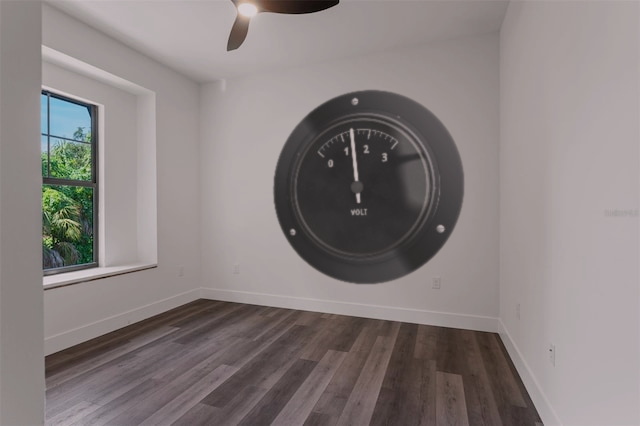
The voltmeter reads 1.4 V
